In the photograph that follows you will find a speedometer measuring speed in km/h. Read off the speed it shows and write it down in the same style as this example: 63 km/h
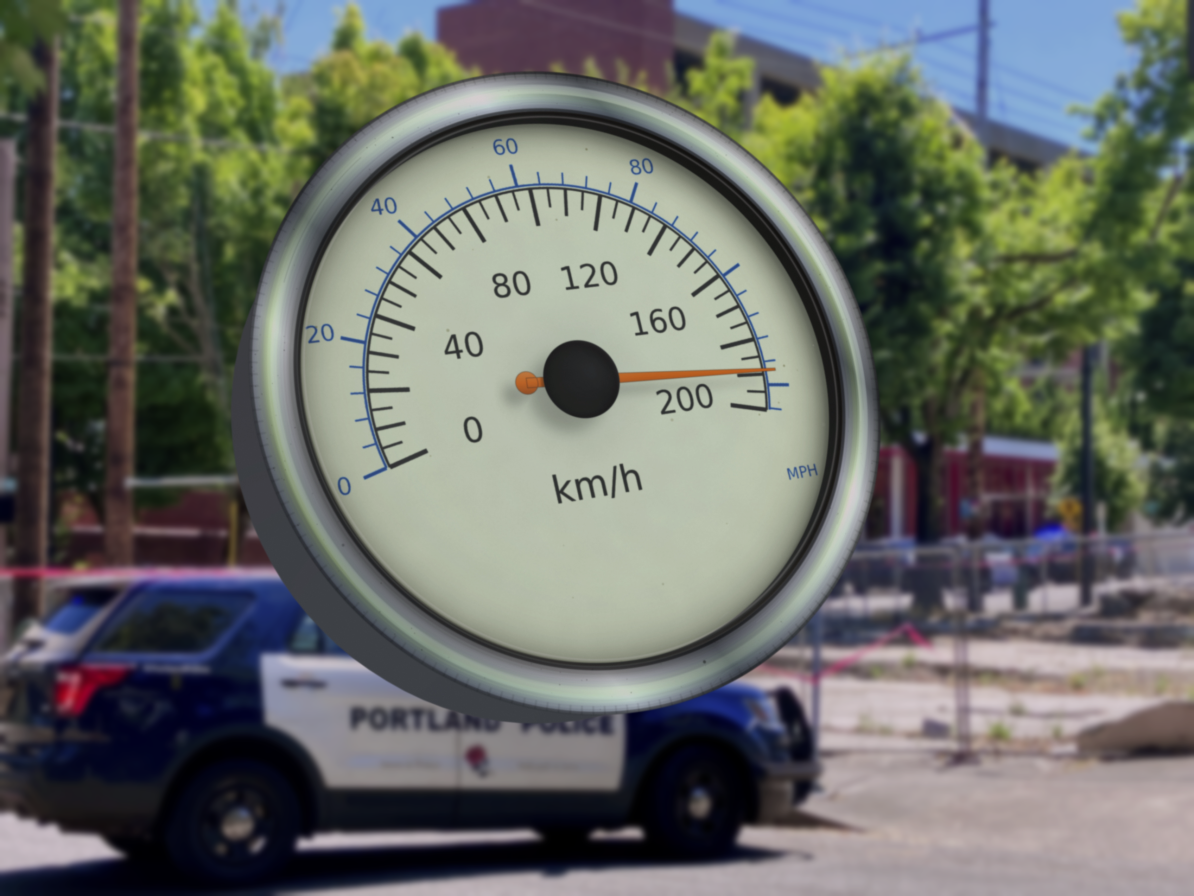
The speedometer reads 190 km/h
